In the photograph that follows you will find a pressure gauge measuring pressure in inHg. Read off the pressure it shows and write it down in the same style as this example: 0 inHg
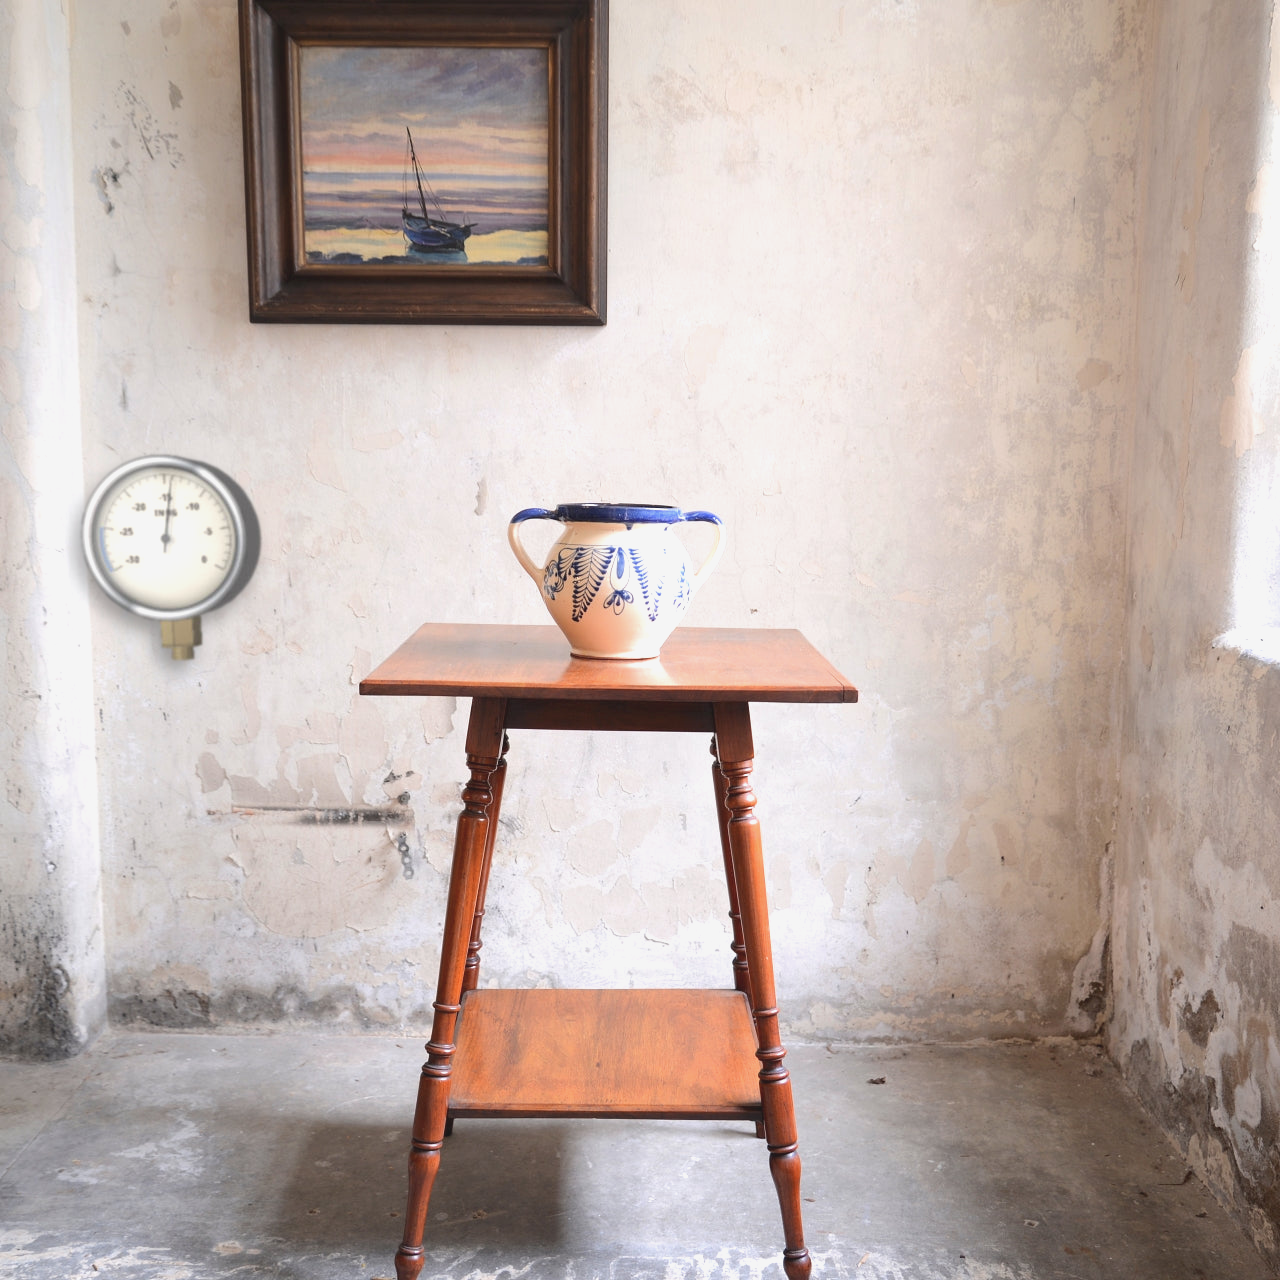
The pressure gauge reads -14 inHg
